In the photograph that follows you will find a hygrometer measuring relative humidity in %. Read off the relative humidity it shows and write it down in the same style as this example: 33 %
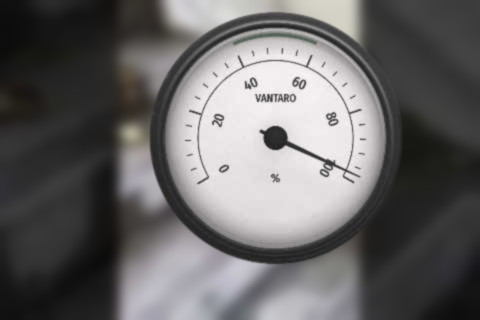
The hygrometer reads 98 %
